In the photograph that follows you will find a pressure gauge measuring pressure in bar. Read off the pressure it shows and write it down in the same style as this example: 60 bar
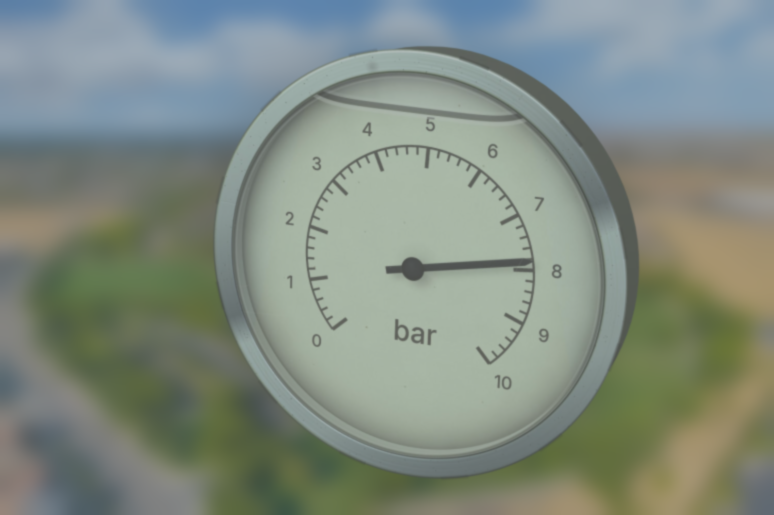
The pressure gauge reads 7.8 bar
